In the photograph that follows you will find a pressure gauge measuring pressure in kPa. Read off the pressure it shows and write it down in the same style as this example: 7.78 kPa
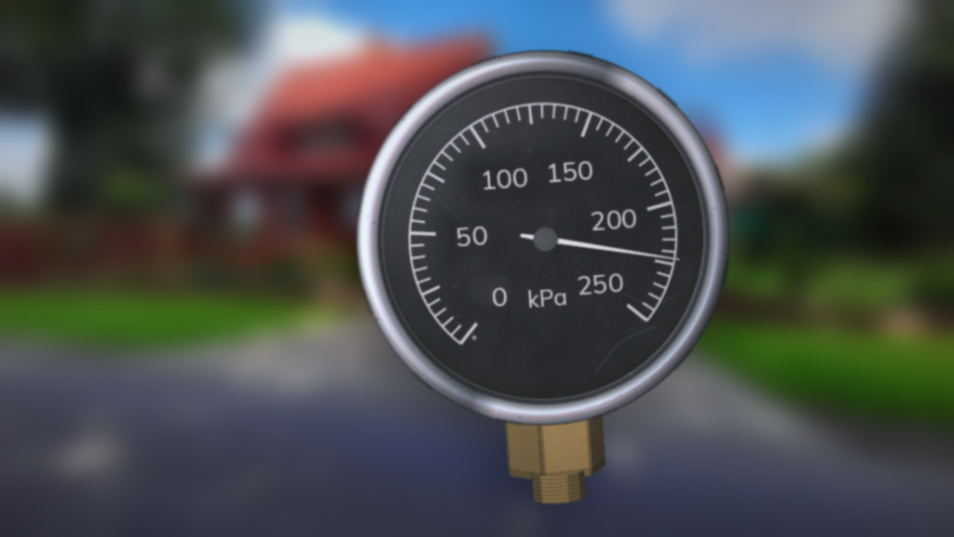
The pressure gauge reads 222.5 kPa
